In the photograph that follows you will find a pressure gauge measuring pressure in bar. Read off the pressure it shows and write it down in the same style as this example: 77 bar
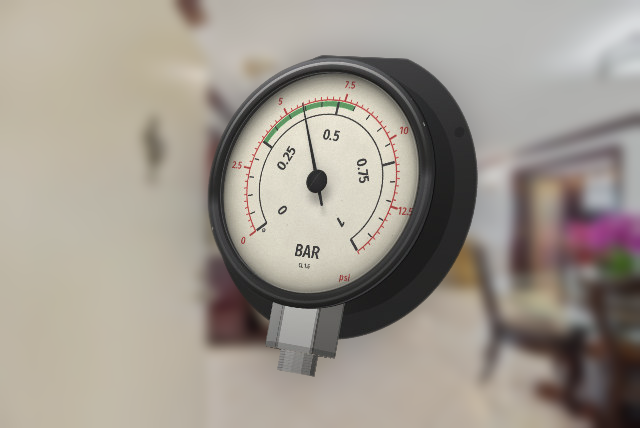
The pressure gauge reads 0.4 bar
